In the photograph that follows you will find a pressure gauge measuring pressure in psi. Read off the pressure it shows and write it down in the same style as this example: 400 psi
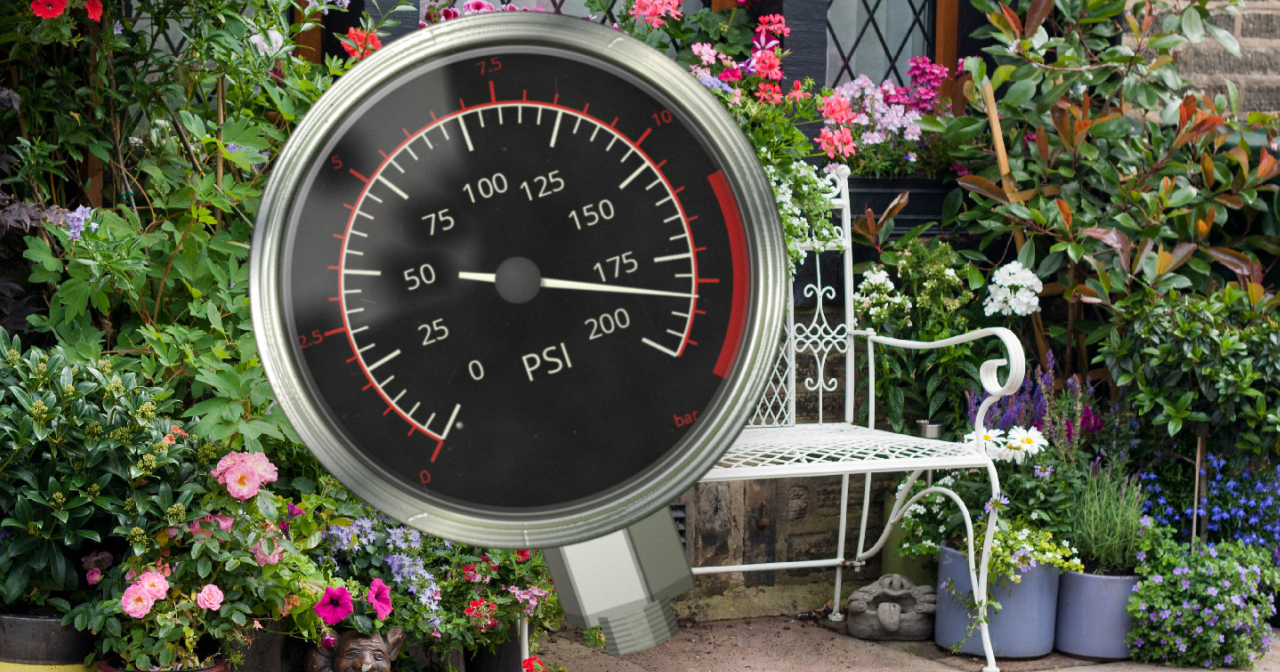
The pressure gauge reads 185 psi
